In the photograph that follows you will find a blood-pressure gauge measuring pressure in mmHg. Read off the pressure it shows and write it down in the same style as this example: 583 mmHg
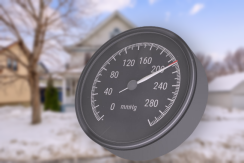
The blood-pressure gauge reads 210 mmHg
